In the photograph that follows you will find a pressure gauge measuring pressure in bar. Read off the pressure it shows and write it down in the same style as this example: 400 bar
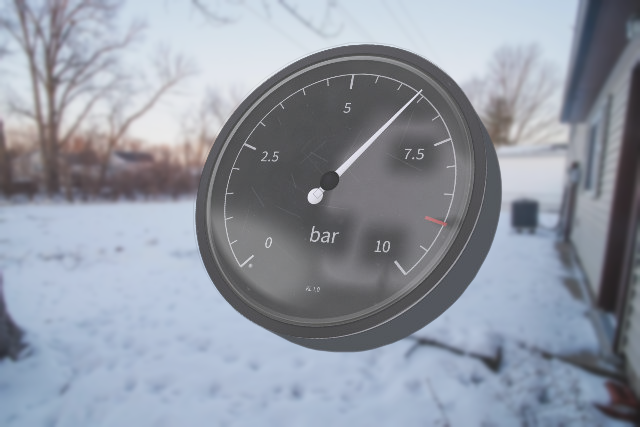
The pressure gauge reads 6.5 bar
